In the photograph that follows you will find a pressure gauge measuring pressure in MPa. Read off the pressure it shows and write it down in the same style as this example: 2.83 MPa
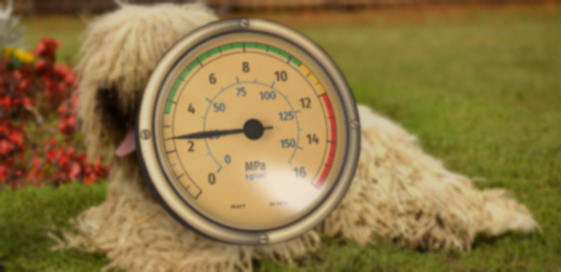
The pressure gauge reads 2.5 MPa
